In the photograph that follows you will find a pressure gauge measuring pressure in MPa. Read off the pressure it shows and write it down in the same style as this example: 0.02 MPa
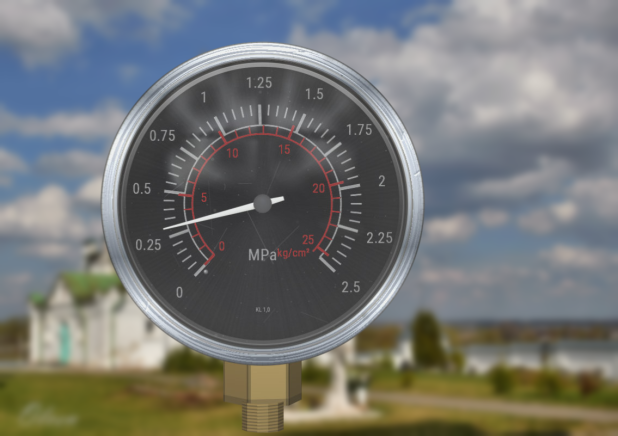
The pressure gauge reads 0.3 MPa
